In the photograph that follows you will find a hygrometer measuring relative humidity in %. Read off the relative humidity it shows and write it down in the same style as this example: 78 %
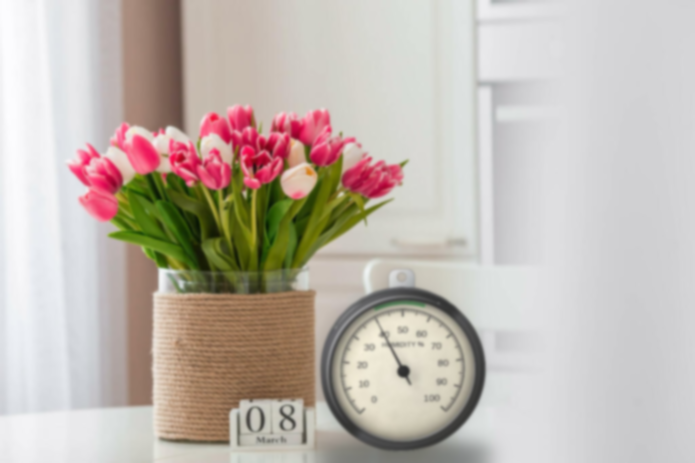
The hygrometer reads 40 %
